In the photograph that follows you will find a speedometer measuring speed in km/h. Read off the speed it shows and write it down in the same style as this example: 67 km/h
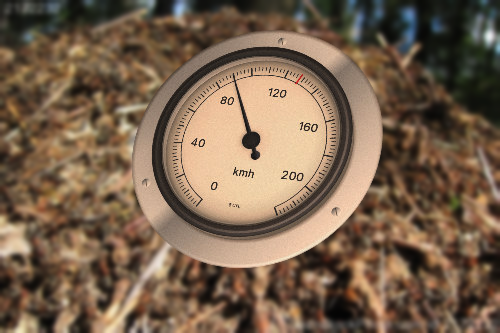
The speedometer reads 90 km/h
